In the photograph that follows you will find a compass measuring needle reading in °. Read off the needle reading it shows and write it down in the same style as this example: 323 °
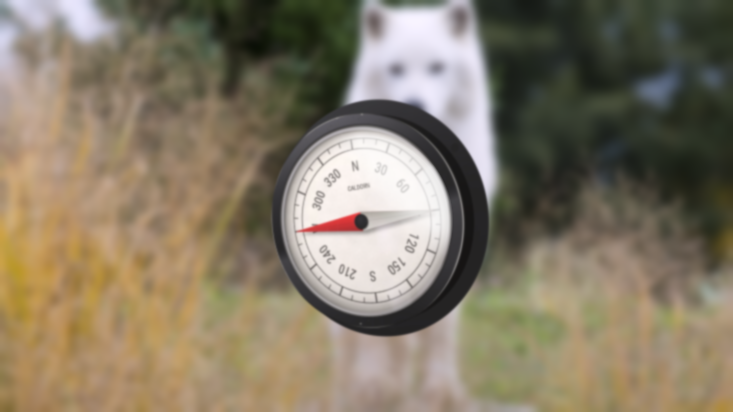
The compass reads 270 °
